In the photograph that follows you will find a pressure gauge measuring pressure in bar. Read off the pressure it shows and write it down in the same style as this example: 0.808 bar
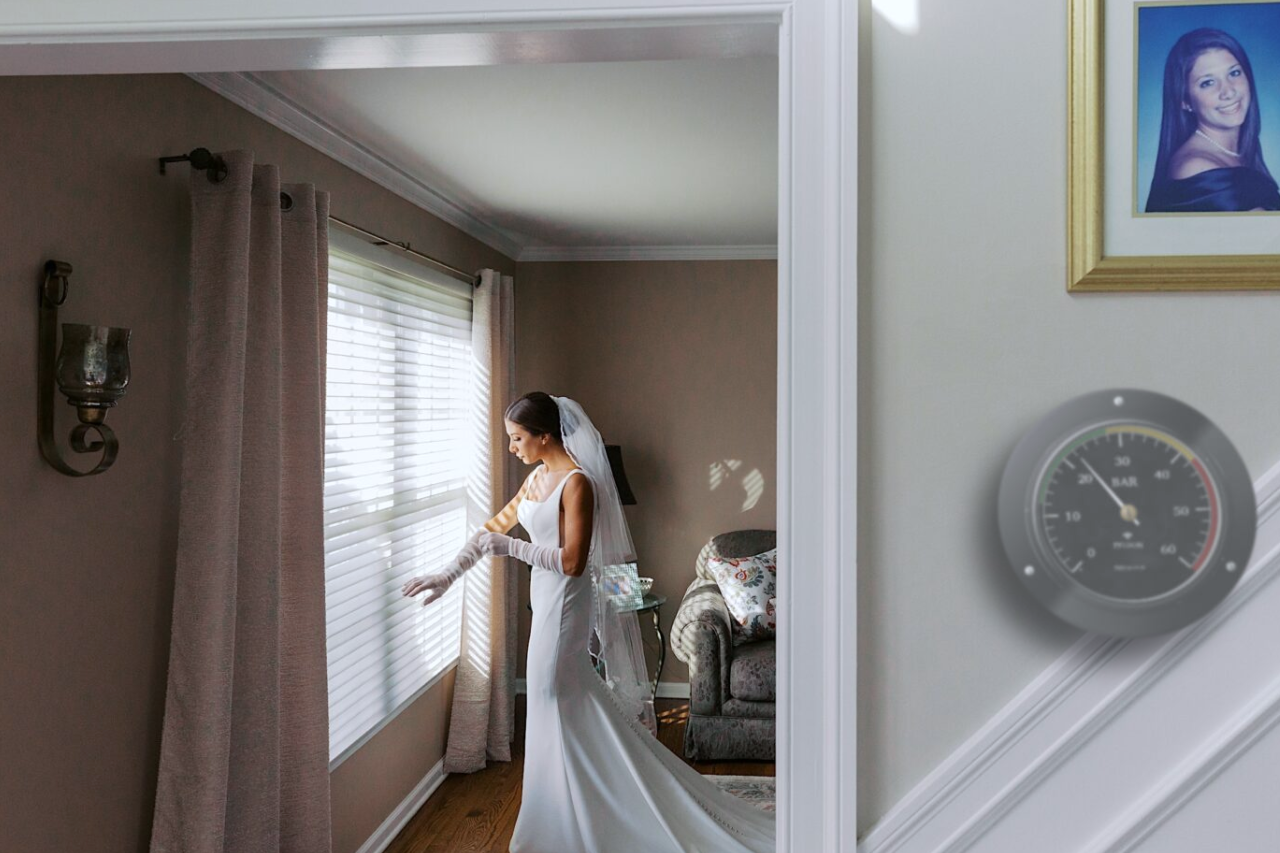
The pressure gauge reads 22 bar
